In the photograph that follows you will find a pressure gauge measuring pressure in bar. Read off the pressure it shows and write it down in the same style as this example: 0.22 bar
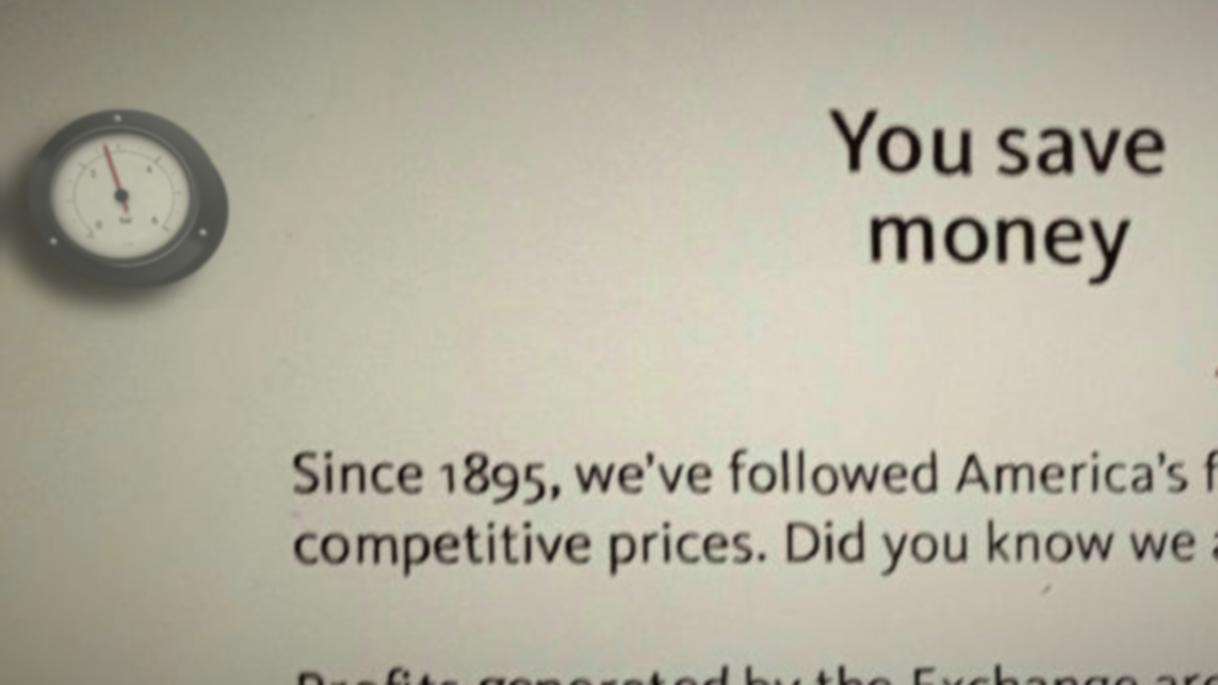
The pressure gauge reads 2.75 bar
